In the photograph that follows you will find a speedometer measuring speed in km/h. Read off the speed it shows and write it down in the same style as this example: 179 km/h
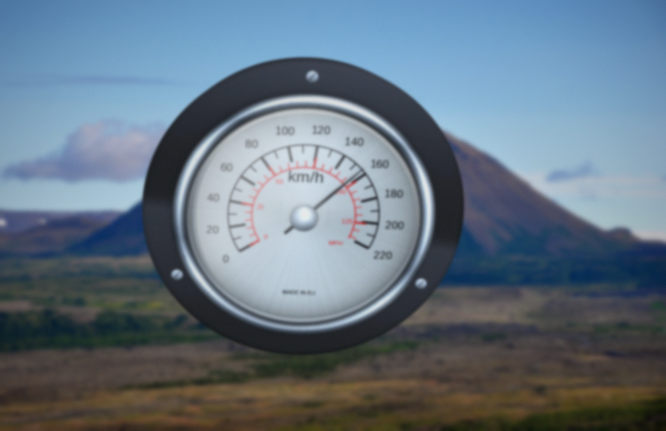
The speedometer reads 155 km/h
